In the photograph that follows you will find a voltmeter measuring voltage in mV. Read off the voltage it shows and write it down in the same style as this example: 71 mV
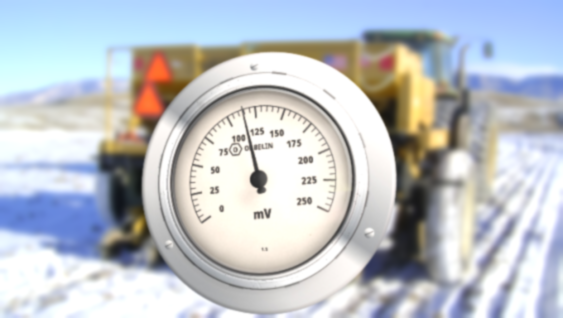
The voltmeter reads 115 mV
